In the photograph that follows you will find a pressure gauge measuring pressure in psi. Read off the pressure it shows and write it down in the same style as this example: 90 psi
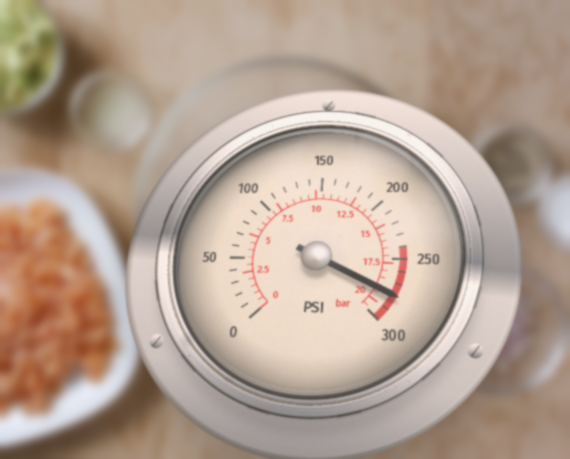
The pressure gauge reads 280 psi
